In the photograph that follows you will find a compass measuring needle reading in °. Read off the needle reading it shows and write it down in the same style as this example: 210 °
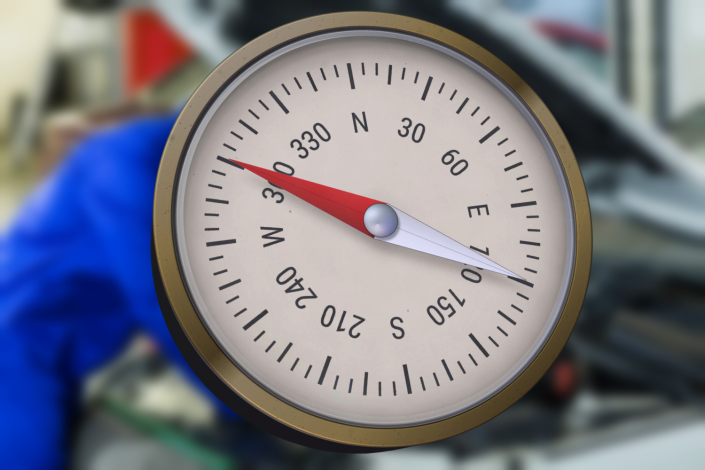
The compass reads 300 °
